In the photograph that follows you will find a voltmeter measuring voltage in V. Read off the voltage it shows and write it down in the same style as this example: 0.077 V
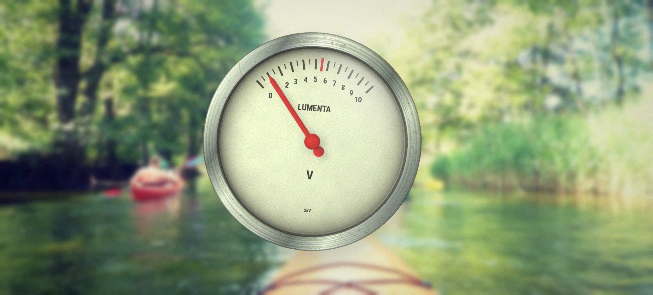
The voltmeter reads 1 V
